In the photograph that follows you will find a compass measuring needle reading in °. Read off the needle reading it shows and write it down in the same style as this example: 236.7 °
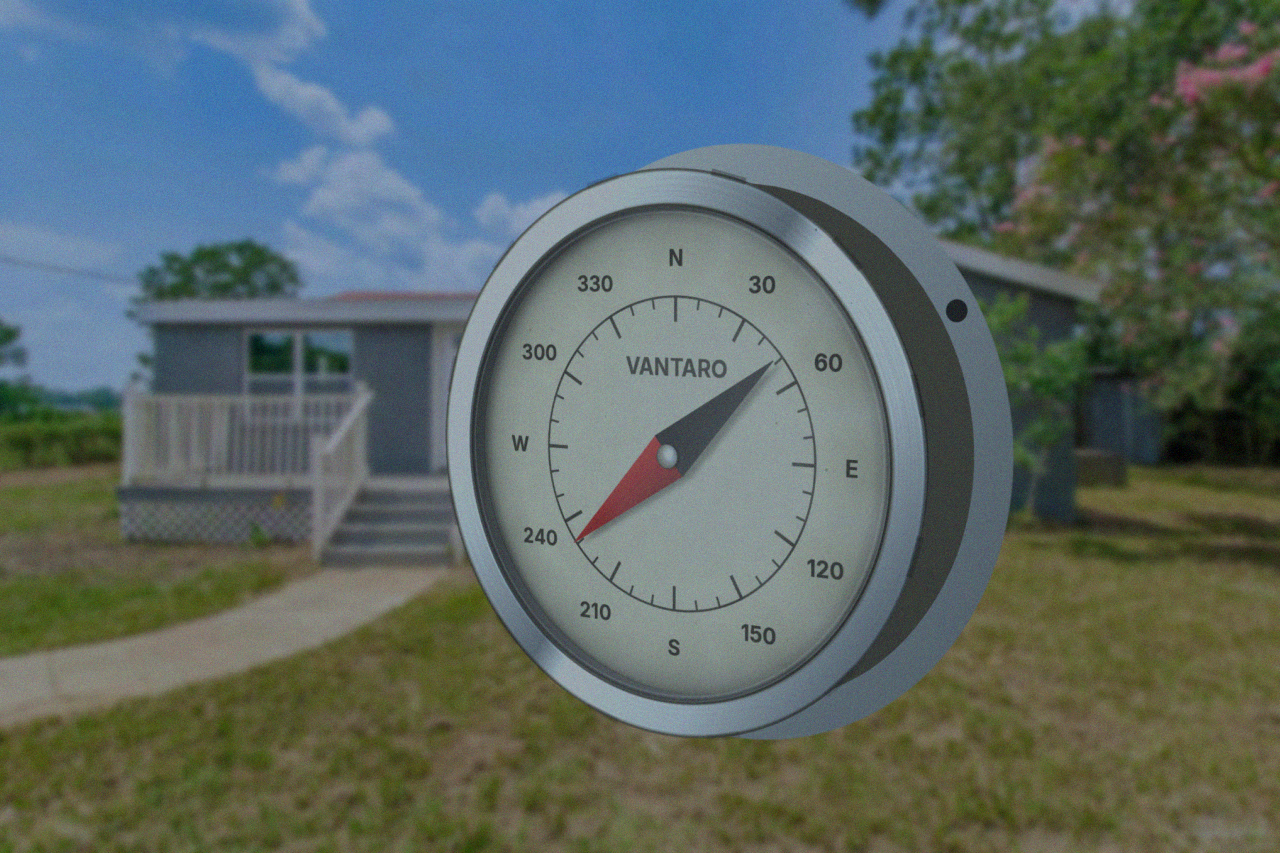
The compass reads 230 °
